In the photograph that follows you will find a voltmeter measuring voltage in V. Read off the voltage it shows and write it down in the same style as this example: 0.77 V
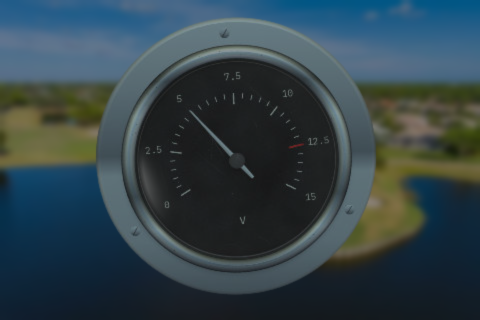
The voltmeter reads 5 V
